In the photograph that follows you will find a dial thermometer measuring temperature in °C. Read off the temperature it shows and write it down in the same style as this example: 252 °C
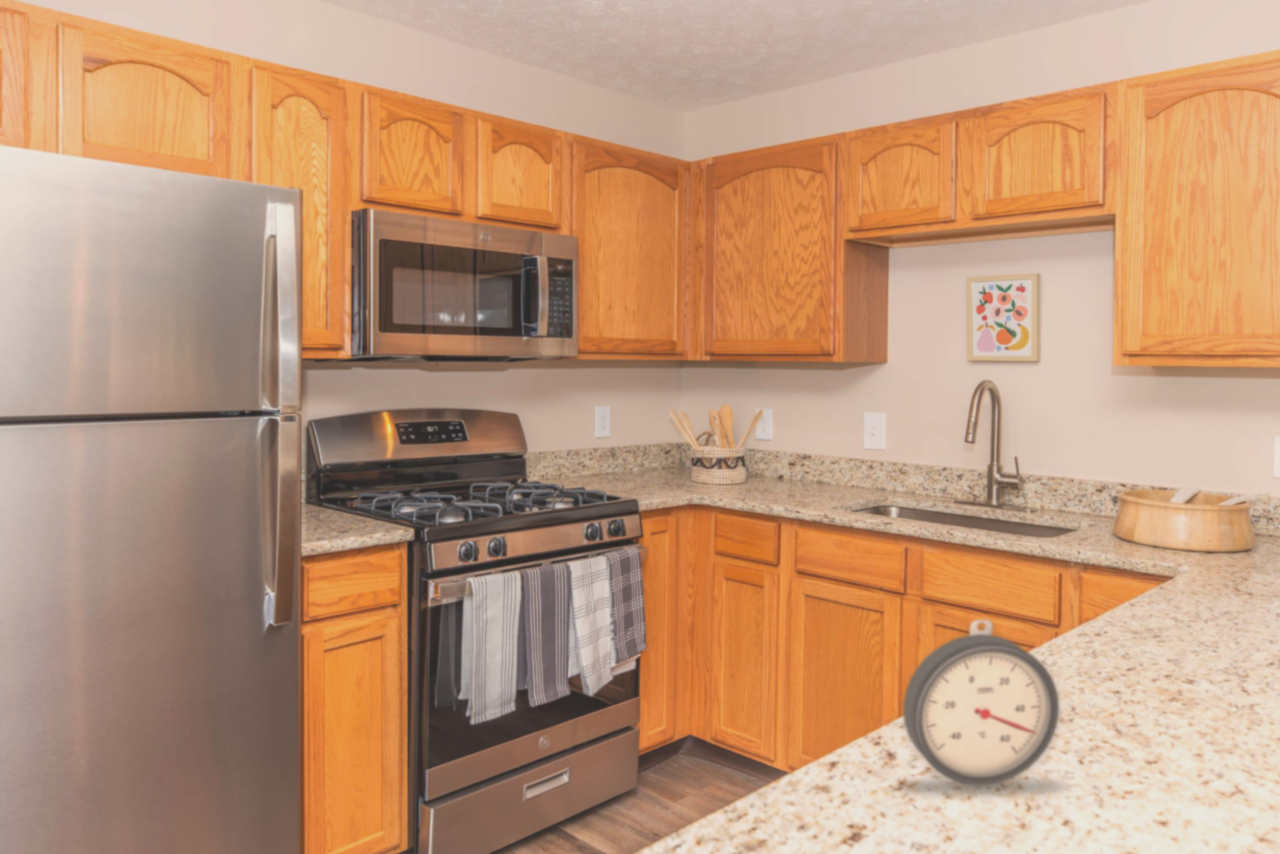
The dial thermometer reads 50 °C
